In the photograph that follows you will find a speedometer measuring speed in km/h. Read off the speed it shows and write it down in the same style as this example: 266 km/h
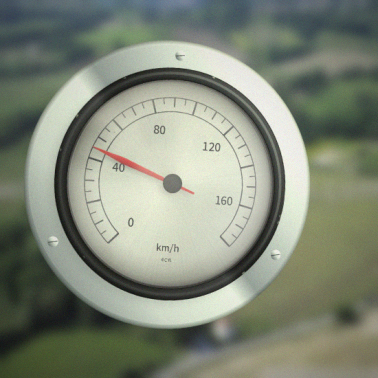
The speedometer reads 45 km/h
